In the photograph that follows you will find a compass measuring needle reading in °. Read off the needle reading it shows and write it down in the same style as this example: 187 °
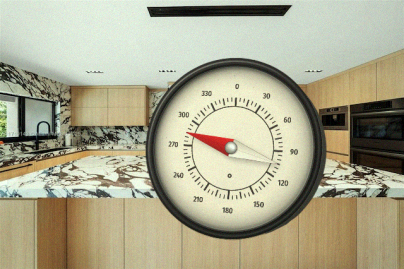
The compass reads 285 °
